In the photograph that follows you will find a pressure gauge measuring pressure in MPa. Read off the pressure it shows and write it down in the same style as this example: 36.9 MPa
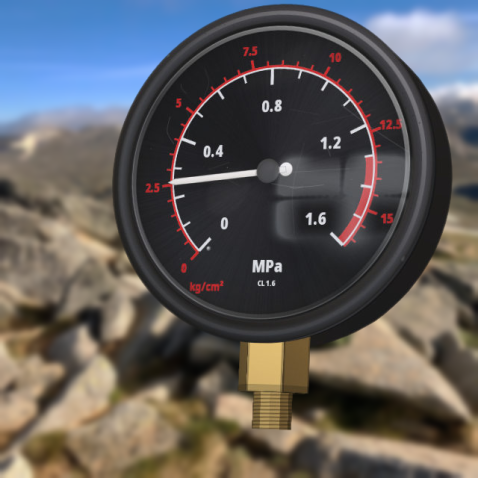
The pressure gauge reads 0.25 MPa
